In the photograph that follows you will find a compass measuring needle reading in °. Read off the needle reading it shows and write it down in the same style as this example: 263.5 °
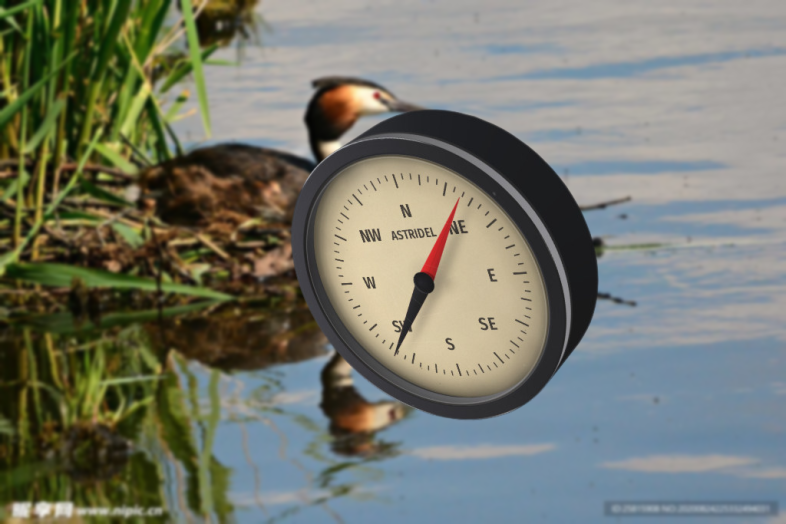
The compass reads 40 °
